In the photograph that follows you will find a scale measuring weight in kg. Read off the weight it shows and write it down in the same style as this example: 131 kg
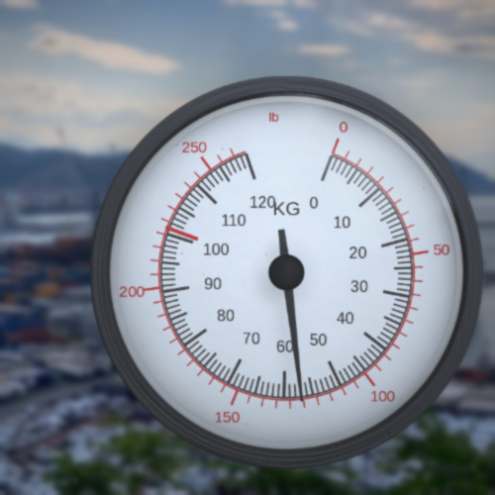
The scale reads 57 kg
